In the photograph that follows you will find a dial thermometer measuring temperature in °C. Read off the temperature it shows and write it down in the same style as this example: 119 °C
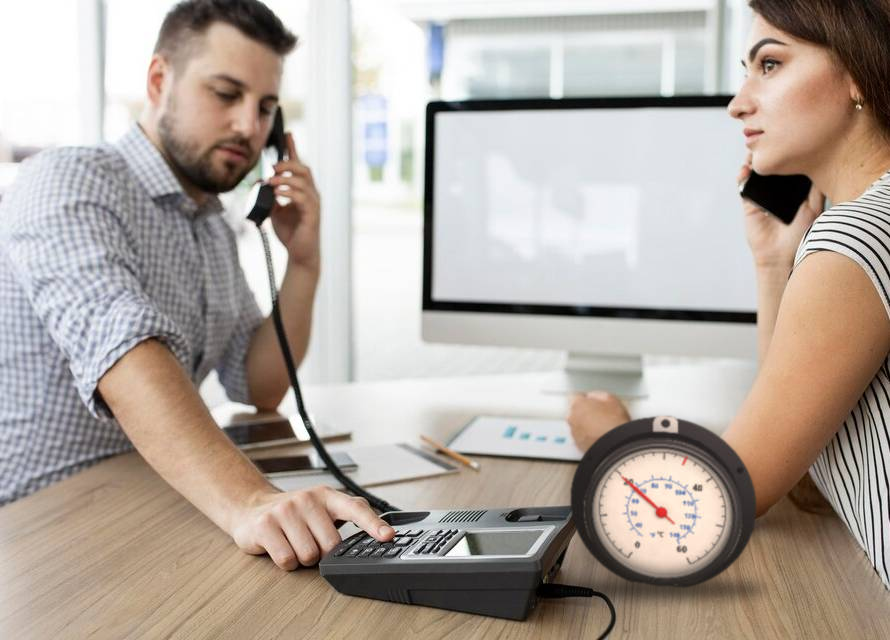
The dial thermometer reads 20 °C
